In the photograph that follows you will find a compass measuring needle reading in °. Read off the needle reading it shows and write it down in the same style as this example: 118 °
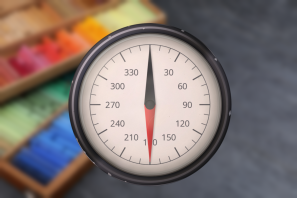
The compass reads 180 °
